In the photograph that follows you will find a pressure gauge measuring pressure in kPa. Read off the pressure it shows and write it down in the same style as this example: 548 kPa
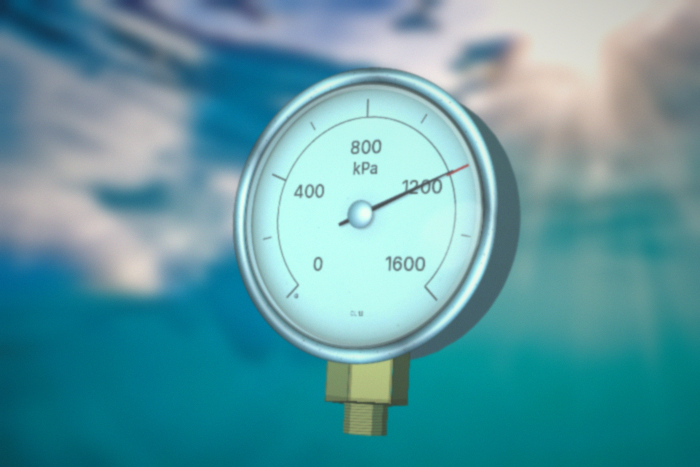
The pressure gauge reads 1200 kPa
